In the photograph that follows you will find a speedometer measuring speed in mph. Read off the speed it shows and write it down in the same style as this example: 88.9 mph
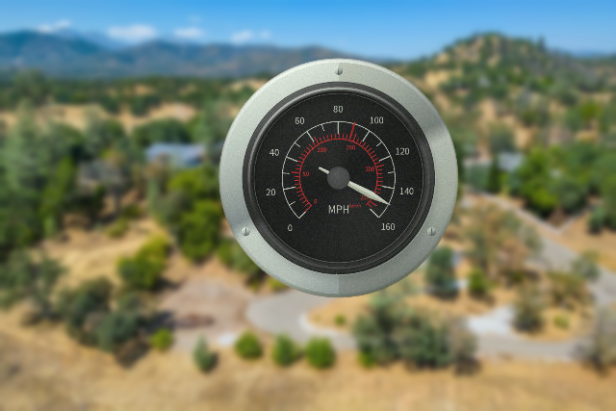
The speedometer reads 150 mph
